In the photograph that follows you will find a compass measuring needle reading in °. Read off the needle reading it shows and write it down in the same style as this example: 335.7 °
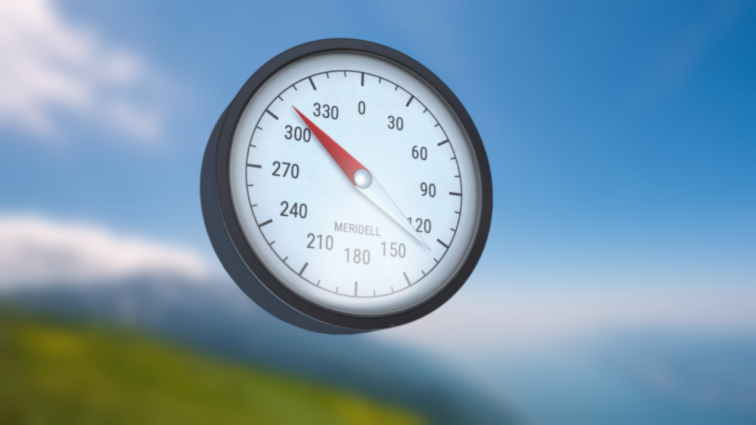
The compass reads 310 °
